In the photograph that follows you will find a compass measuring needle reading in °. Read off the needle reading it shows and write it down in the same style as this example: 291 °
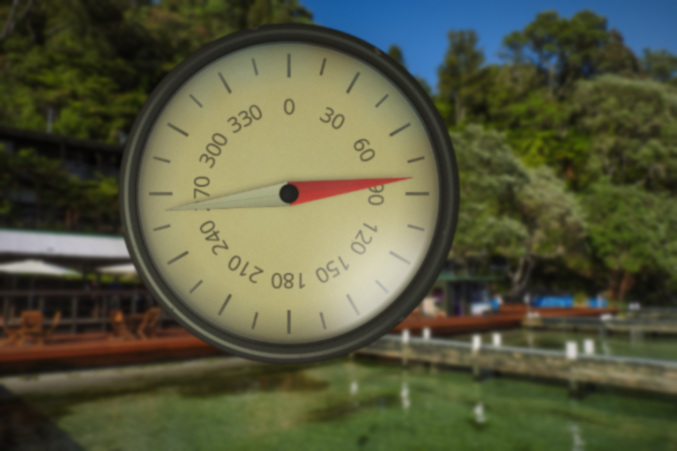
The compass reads 82.5 °
